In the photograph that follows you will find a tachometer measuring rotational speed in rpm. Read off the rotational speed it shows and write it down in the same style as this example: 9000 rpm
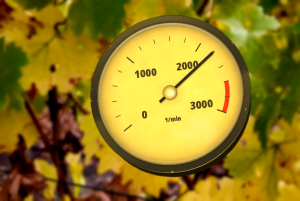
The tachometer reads 2200 rpm
